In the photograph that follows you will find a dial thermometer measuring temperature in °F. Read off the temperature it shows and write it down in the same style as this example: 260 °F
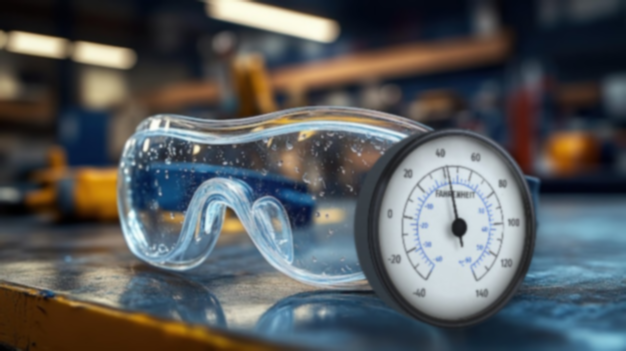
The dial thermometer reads 40 °F
